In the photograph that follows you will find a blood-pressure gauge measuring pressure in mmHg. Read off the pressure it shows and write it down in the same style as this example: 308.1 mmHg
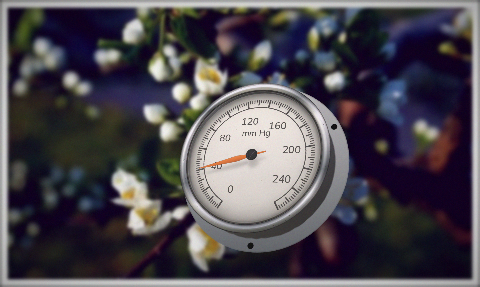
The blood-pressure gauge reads 40 mmHg
